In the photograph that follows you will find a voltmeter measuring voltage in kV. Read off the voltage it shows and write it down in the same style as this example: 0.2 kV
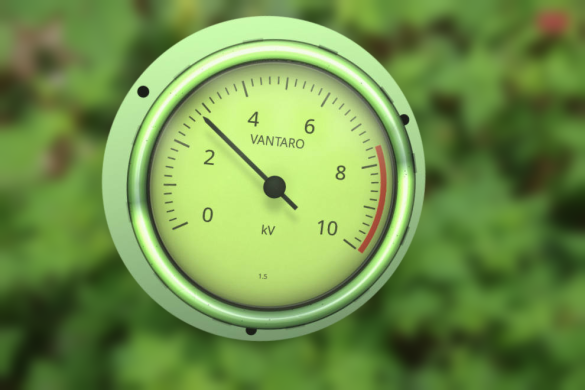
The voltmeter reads 2.8 kV
